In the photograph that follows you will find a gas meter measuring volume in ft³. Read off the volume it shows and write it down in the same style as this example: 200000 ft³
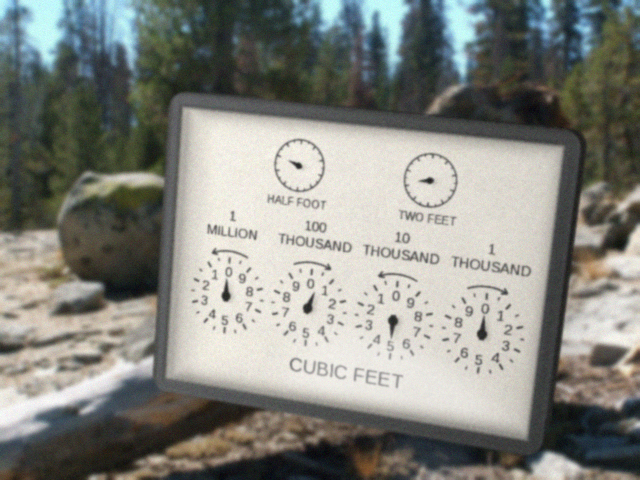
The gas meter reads 5000 ft³
